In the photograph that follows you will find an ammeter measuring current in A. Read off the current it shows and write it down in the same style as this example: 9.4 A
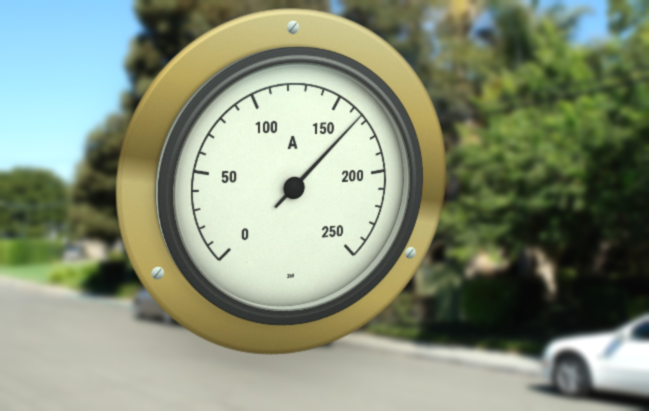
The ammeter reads 165 A
